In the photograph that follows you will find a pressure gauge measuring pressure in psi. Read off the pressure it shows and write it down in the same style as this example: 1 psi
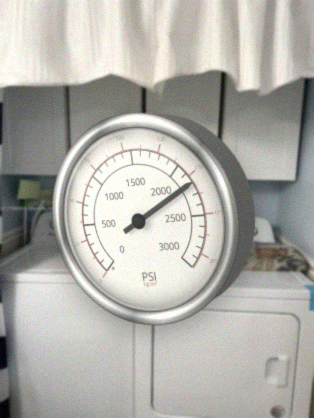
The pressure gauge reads 2200 psi
